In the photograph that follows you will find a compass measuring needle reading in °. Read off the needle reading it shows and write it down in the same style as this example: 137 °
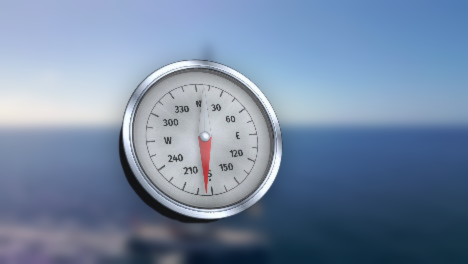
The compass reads 187.5 °
